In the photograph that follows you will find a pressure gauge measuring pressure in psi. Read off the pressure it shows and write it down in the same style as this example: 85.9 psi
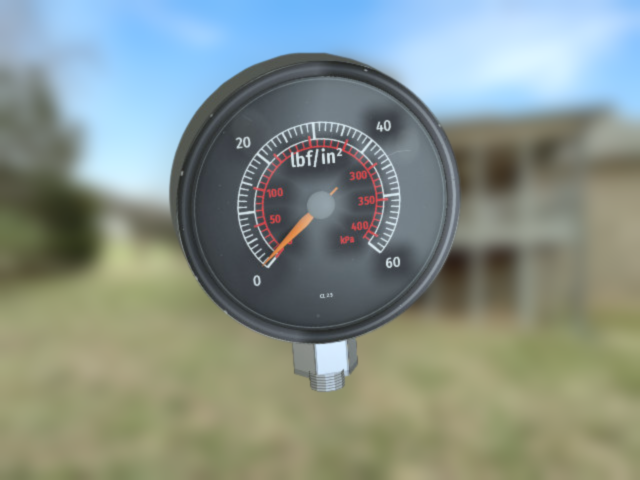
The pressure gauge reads 1 psi
